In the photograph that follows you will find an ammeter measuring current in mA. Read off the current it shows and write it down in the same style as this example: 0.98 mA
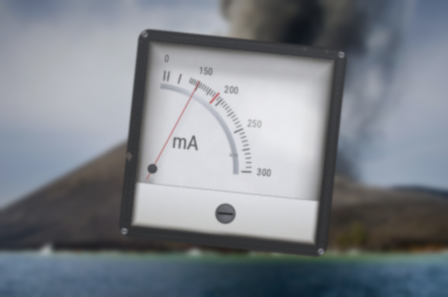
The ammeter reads 150 mA
